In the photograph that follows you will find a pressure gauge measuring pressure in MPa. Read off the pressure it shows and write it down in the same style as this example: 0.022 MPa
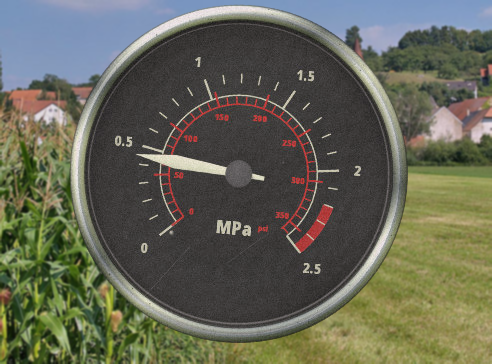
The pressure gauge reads 0.45 MPa
